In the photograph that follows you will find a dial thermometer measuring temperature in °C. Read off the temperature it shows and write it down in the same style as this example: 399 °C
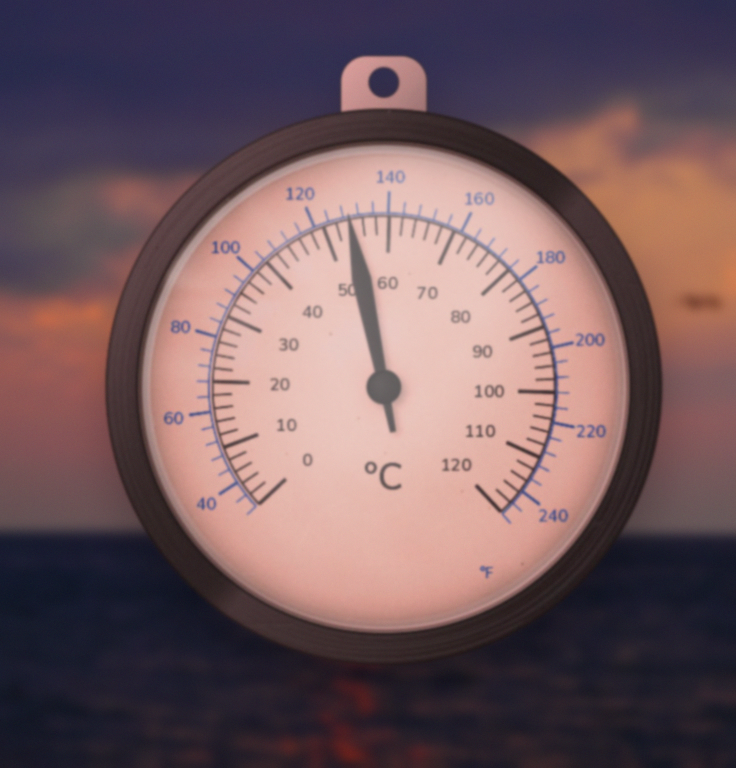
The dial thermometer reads 54 °C
